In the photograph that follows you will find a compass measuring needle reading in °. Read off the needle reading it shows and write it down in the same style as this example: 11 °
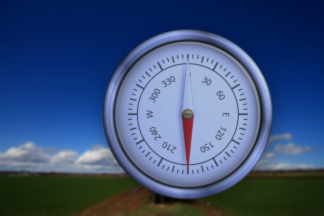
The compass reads 180 °
